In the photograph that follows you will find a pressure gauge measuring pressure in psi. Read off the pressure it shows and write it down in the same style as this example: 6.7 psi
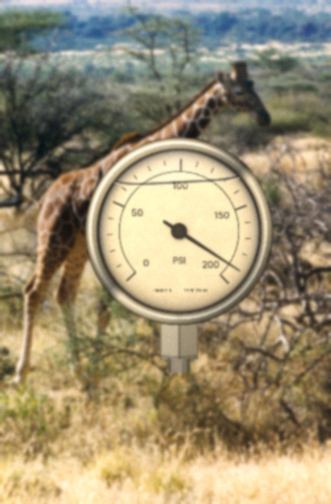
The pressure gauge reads 190 psi
